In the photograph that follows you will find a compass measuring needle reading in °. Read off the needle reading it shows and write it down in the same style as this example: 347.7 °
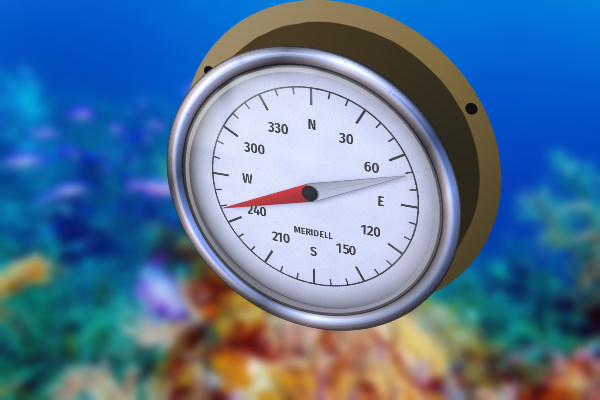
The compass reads 250 °
